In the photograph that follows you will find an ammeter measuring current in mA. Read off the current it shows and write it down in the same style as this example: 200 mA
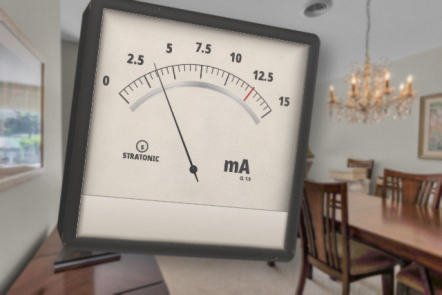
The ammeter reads 3.5 mA
